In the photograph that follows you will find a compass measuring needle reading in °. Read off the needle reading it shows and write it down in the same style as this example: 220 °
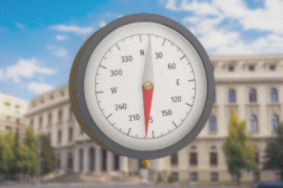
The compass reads 190 °
